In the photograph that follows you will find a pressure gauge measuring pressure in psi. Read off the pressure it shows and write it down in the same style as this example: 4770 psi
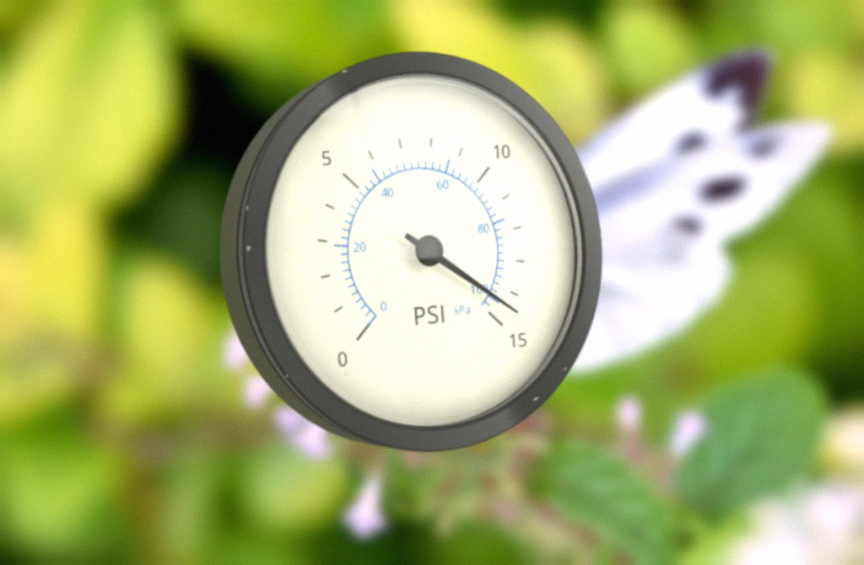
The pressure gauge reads 14.5 psi
